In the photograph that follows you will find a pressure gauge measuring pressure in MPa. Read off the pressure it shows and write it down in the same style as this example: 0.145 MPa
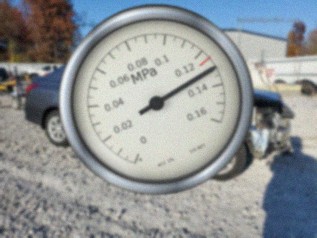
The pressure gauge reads 0.13 MPa
